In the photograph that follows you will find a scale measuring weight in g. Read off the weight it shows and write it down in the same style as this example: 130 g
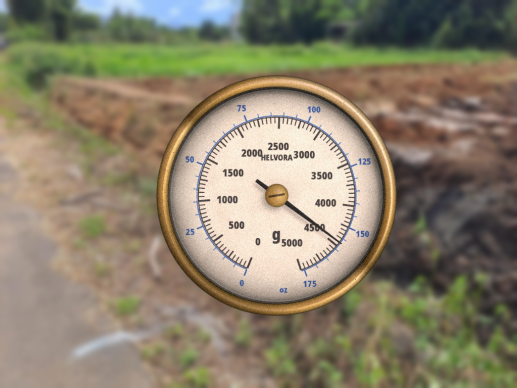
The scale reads 4450 g
